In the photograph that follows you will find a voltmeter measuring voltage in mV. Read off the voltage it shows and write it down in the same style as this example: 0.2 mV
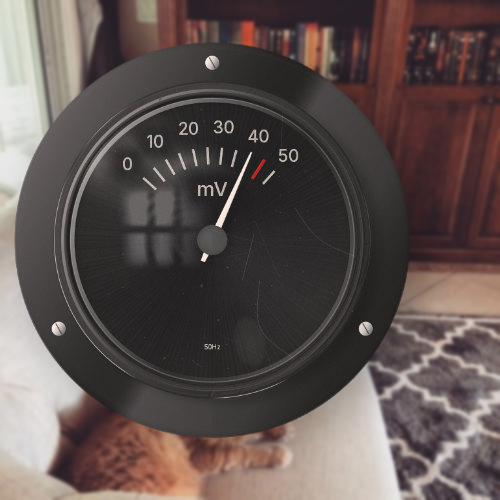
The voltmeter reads 40 mV
